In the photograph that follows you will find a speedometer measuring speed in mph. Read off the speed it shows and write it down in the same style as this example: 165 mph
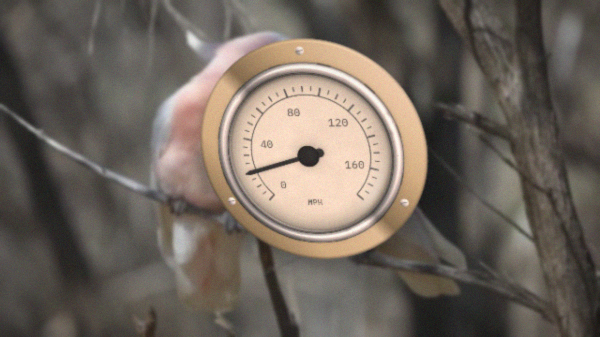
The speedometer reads 20 mph
